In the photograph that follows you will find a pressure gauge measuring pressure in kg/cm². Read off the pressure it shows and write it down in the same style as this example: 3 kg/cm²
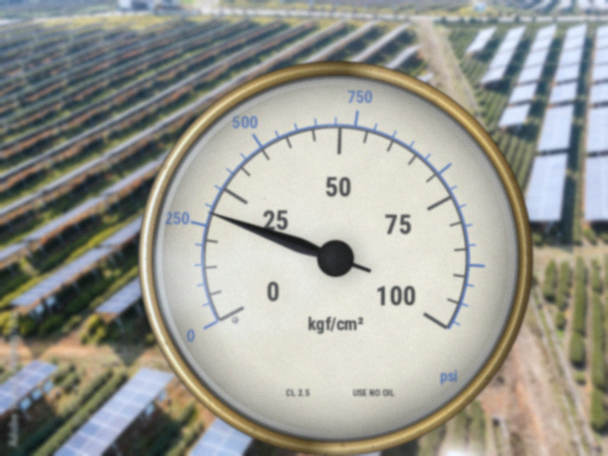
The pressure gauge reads 20 kg/cm²
